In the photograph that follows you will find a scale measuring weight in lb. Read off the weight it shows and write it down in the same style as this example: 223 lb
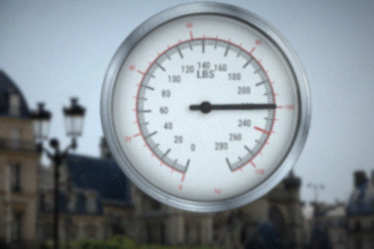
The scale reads 220 lb
